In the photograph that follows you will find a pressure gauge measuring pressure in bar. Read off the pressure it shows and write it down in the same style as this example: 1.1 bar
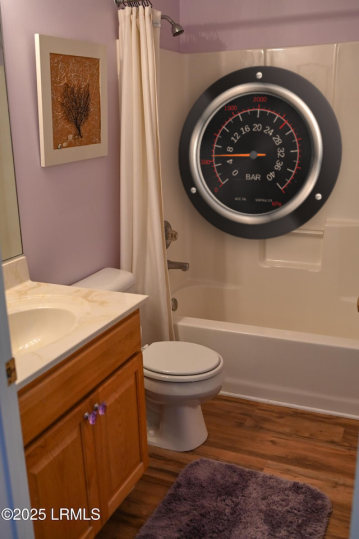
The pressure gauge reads 6 bar
